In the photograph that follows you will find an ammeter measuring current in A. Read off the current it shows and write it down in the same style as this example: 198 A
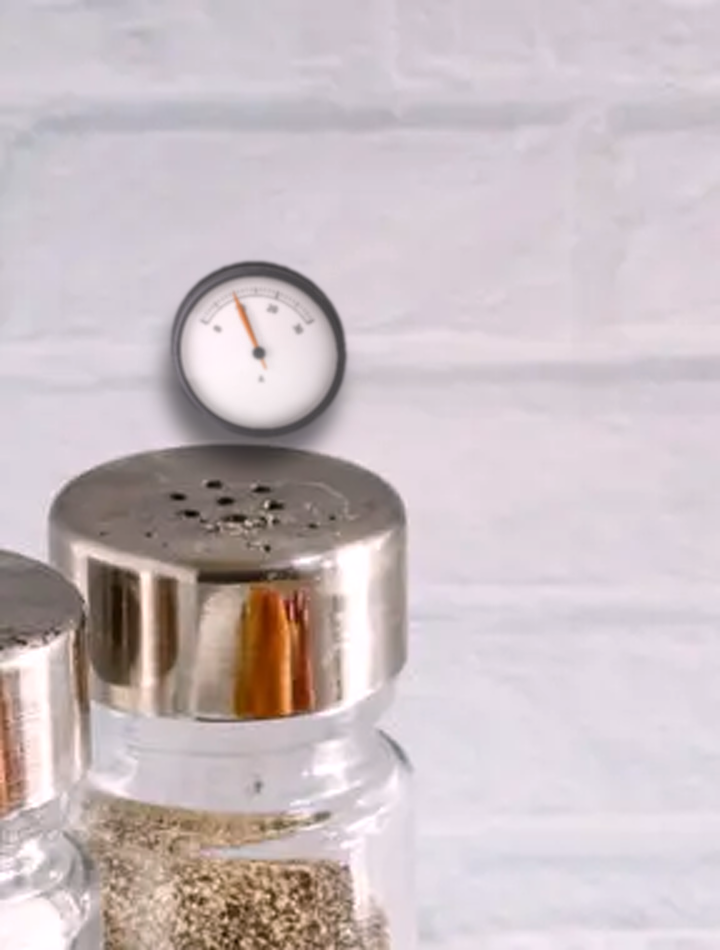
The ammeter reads 10 A
